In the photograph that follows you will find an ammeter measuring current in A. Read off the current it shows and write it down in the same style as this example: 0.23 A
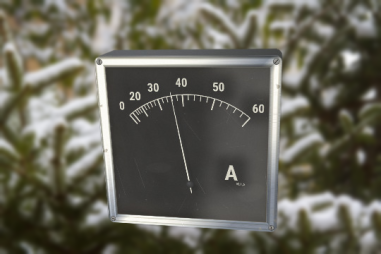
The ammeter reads 36 A
